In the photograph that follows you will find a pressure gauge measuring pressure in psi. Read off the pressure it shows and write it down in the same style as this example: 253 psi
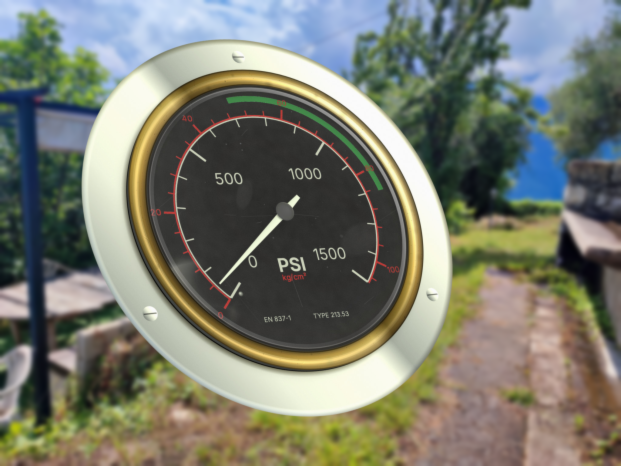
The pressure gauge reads 50 psi
